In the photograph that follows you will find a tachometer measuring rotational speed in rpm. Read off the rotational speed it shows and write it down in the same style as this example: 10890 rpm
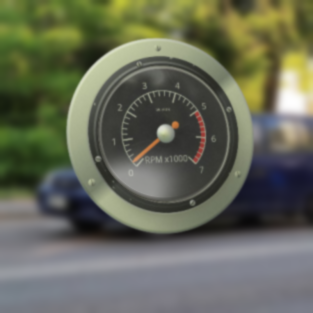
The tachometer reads 200 rpm
